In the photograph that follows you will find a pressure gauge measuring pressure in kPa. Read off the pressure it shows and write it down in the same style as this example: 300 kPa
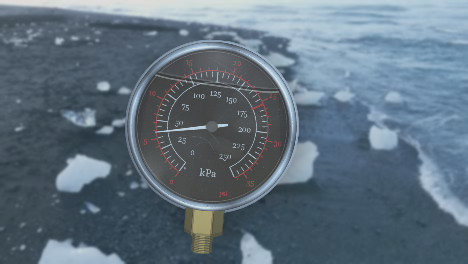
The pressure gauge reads 40 kPa
